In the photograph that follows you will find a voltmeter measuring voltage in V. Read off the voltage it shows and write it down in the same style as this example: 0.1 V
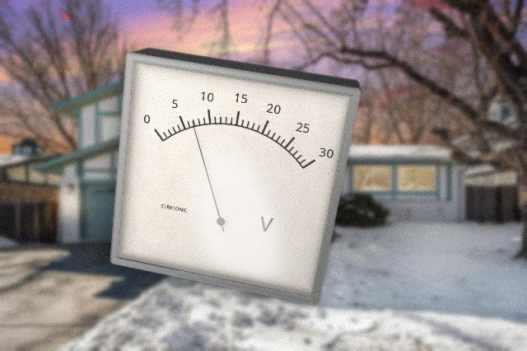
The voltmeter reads 7 V
